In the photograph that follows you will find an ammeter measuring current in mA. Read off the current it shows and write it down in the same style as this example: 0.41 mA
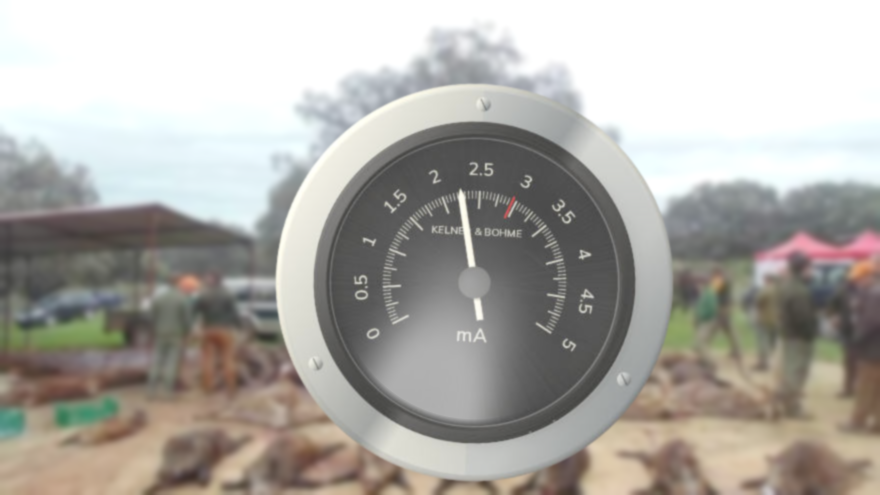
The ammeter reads 2.25 mA
